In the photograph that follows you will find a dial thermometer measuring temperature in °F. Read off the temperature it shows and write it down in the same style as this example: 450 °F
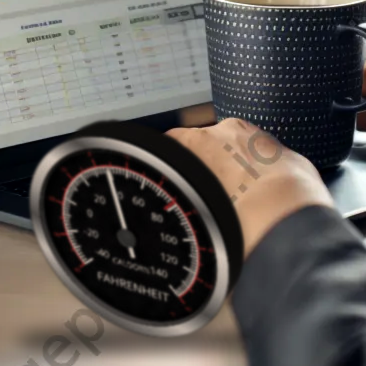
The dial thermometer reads 40 °F
